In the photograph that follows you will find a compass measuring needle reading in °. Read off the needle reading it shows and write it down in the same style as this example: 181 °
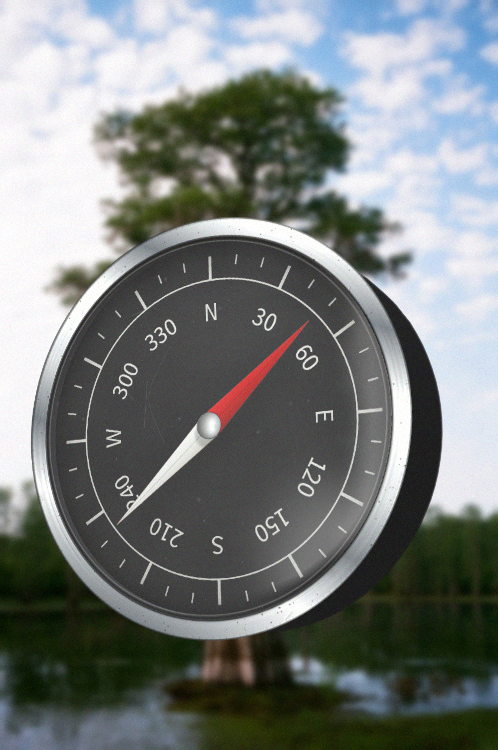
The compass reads 50 °
